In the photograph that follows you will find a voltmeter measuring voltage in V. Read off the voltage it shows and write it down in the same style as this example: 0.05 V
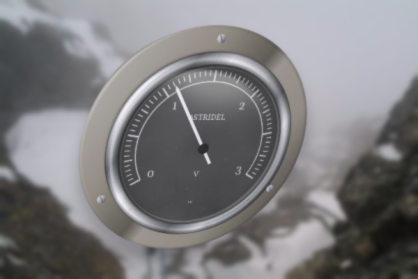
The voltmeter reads 1.1 V
